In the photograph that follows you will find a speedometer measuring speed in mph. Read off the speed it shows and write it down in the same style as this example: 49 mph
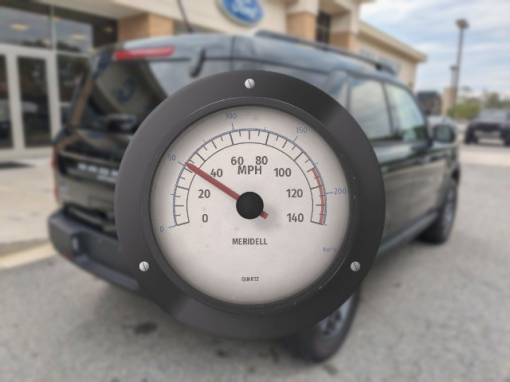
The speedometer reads 32.5 mph
